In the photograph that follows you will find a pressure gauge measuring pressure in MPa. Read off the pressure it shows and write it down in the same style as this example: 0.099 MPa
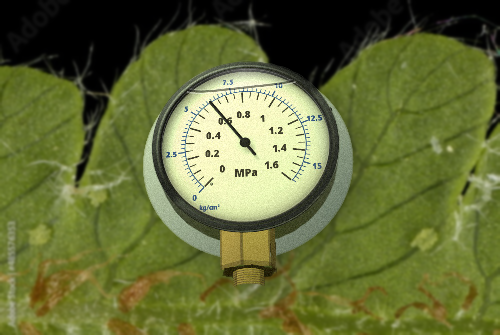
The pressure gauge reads 0.6 MPa
